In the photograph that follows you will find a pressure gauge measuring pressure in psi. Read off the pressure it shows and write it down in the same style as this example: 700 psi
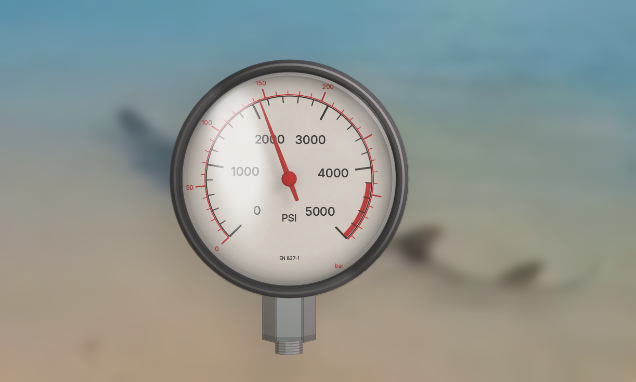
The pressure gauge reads 2100 psi
